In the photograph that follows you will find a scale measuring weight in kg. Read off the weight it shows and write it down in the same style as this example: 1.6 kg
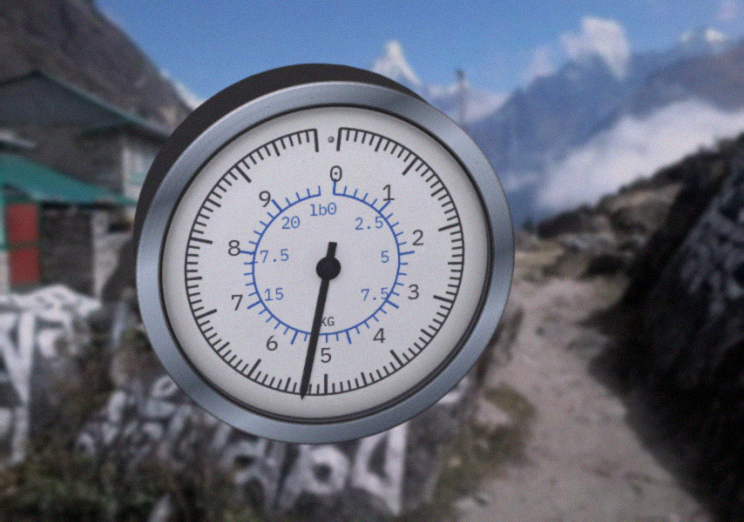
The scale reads 5.3 kg
